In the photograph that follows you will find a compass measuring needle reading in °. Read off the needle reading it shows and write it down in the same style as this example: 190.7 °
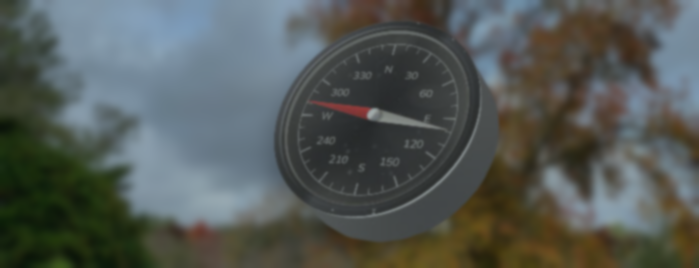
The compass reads 280 °
